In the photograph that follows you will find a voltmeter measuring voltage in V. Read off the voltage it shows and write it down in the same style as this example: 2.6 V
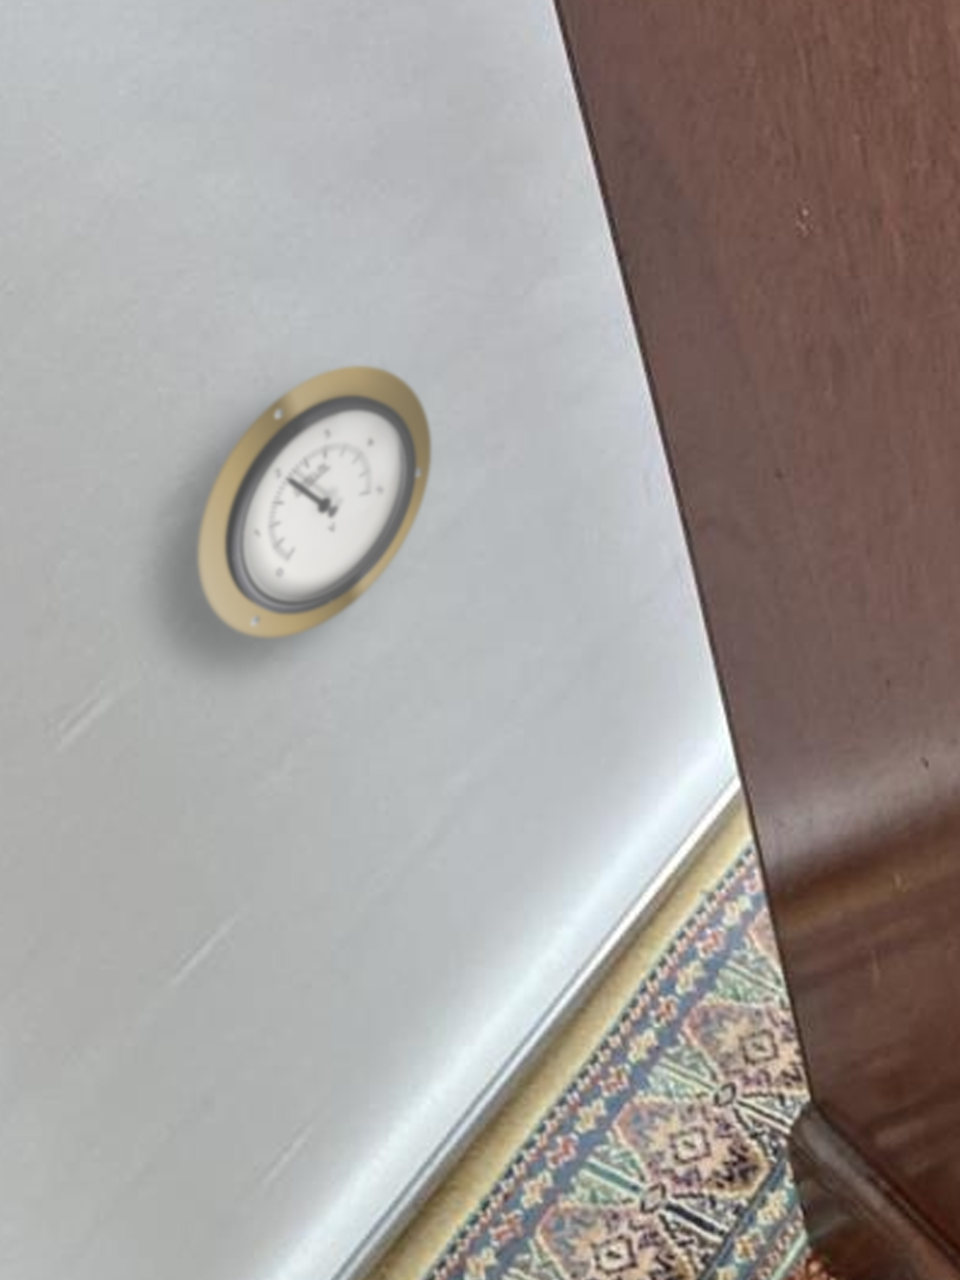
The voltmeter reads 2 V
